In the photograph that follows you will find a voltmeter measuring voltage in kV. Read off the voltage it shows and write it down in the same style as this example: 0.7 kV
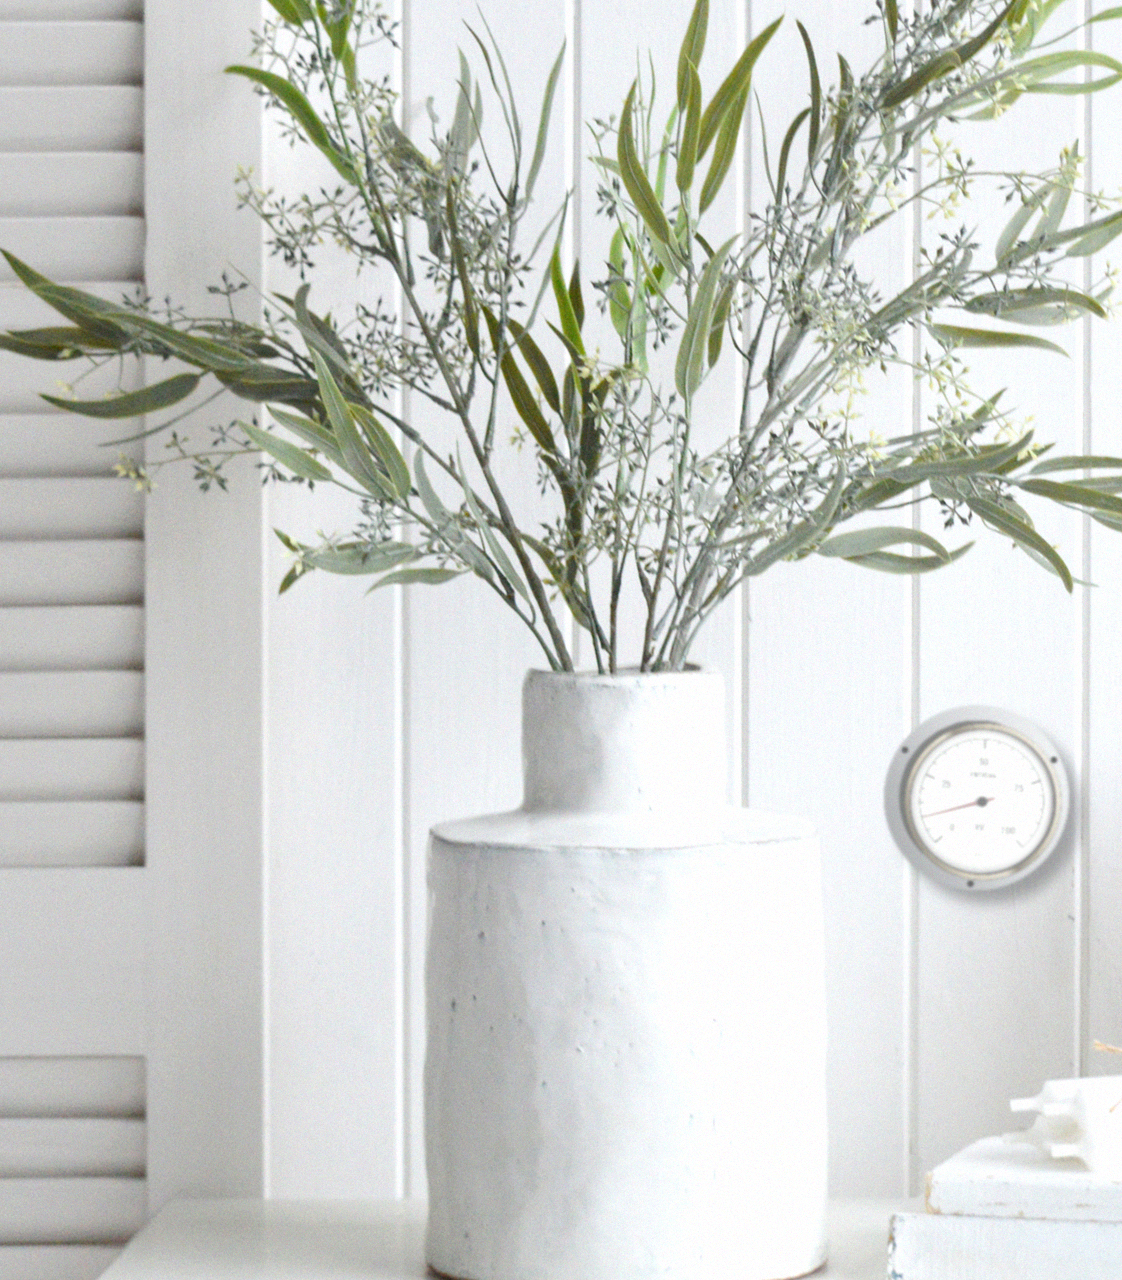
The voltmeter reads 10 kV
